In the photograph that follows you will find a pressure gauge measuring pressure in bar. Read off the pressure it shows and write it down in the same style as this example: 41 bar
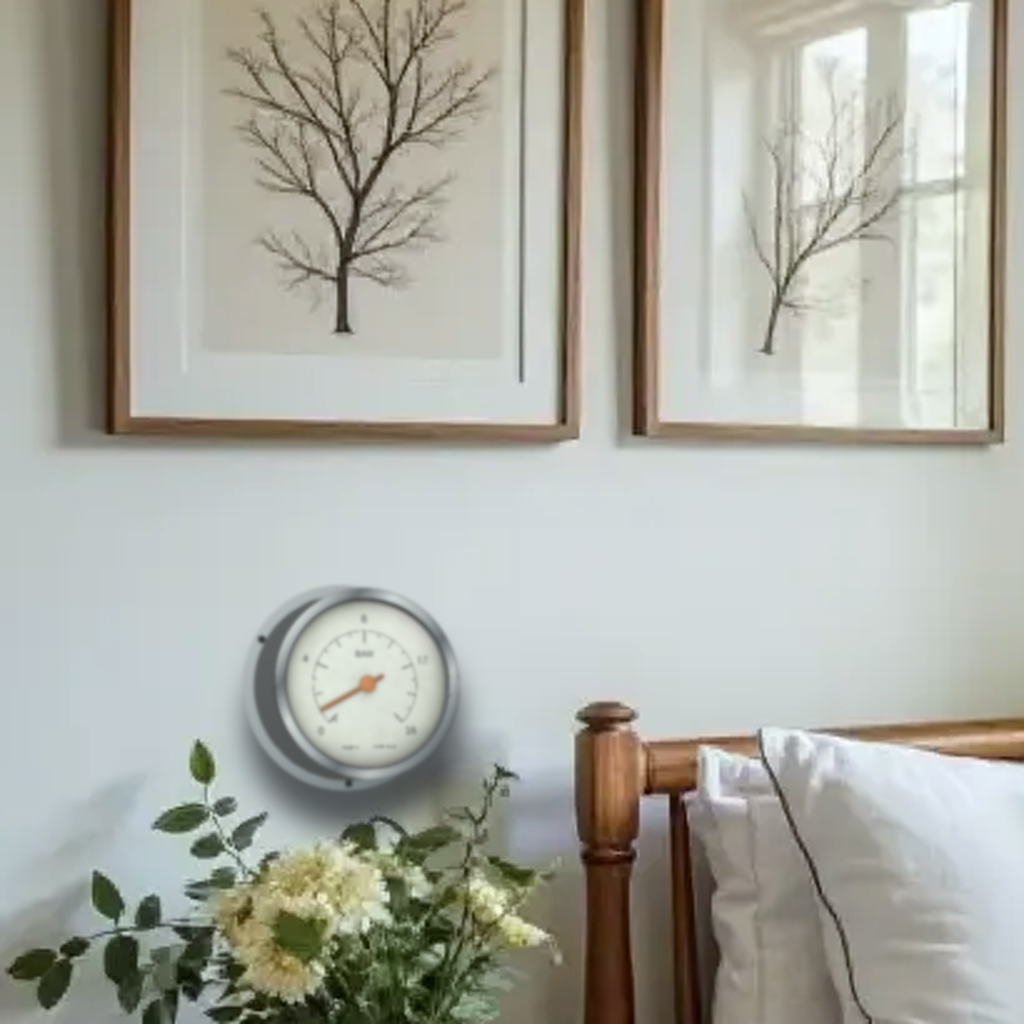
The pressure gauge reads 1 bar
